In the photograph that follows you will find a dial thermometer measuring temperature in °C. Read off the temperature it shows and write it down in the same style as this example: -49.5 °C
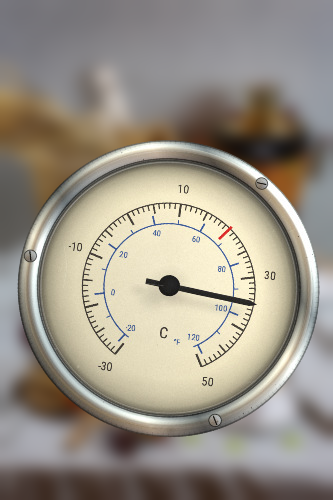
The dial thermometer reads 35 °C
